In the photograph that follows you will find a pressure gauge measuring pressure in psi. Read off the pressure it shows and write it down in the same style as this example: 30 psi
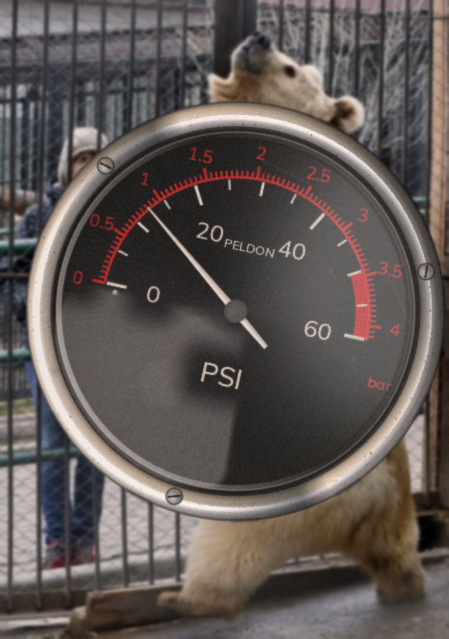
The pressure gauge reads 12.5 psi
